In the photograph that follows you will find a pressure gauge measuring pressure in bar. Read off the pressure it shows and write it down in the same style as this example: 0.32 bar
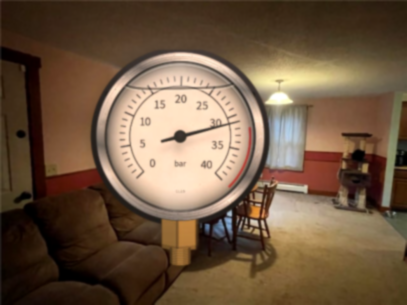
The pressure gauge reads 31 bar
